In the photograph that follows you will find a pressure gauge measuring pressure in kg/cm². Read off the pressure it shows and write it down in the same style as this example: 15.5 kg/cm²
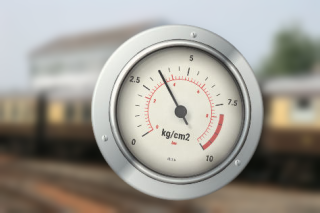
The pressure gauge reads 3.5 kg/cm²
